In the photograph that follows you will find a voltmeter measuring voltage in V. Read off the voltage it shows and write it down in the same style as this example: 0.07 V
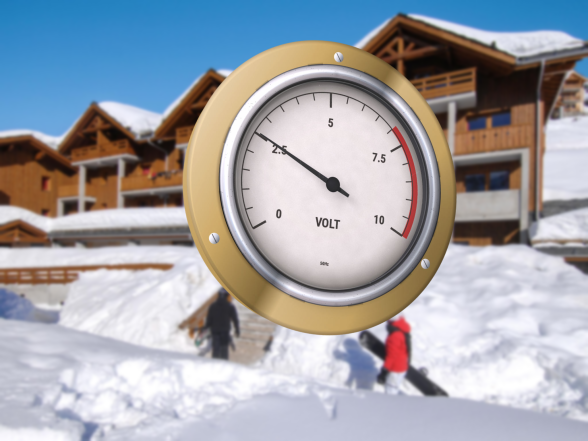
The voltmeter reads 2.5 V
